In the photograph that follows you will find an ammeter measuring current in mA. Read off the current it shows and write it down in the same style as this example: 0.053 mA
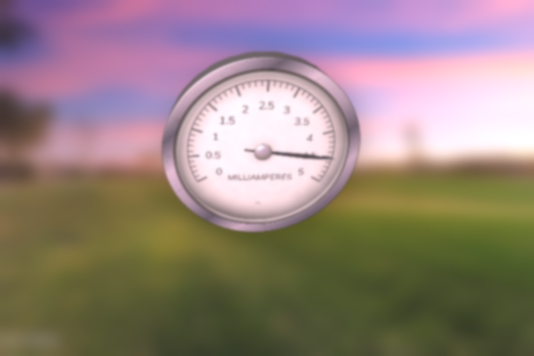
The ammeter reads 4.5 mA
